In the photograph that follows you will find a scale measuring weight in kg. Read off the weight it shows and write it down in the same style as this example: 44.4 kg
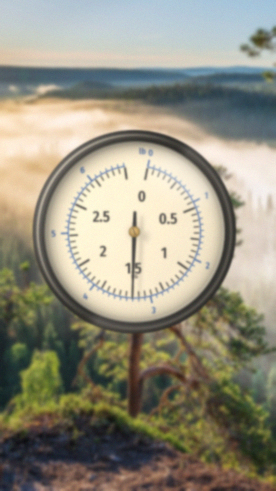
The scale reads 1.5 kg
